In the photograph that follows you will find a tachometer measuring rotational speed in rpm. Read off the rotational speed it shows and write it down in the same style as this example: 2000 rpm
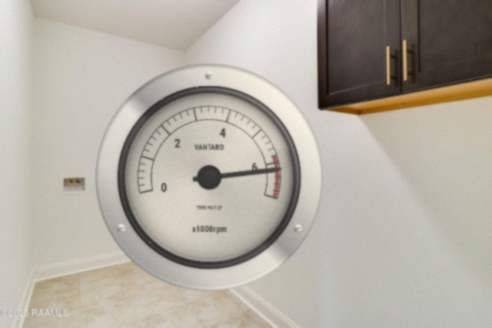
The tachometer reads 6200 rpm
